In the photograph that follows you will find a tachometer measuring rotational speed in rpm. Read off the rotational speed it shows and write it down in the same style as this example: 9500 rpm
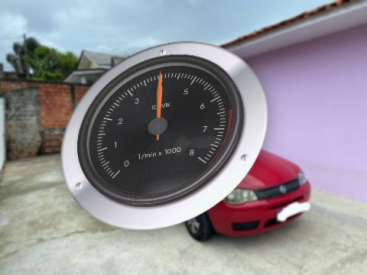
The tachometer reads 4000 rpm
